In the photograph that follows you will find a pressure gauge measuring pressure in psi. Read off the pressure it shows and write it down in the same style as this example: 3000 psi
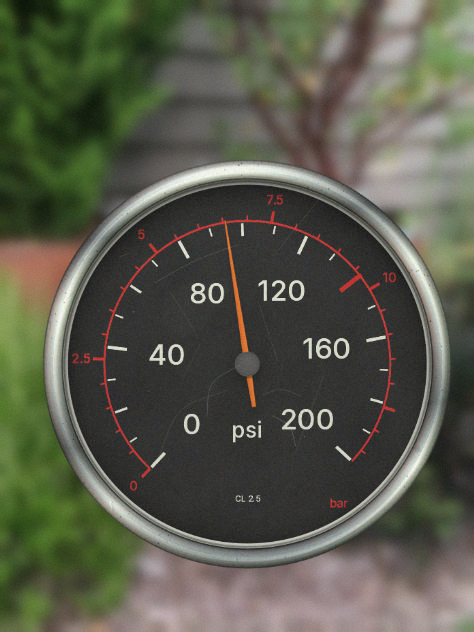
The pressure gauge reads 95 psi
